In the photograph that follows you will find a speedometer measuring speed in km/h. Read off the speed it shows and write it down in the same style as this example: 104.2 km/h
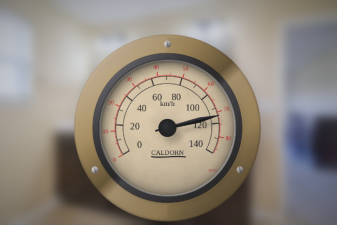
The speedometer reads 115 km/h
